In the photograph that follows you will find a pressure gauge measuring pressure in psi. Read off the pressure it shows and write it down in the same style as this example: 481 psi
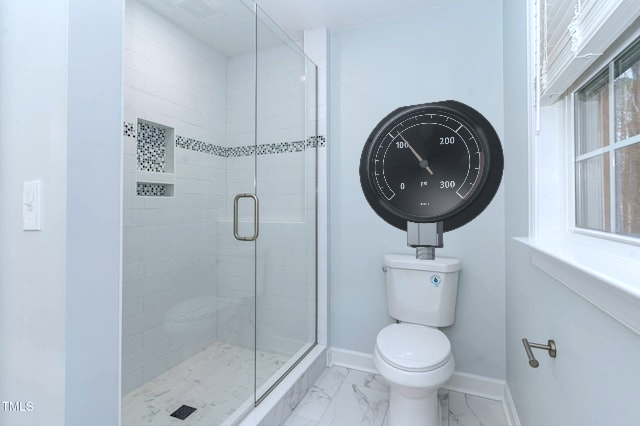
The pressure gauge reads 110 psi
